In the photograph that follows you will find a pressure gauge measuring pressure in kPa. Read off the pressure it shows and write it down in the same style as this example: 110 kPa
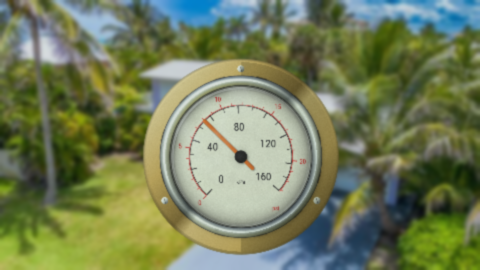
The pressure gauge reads 55 kPa
